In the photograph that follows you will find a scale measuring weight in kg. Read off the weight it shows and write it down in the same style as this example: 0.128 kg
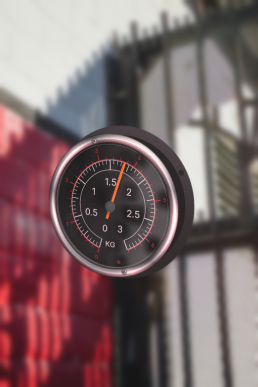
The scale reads 1.7 kg
